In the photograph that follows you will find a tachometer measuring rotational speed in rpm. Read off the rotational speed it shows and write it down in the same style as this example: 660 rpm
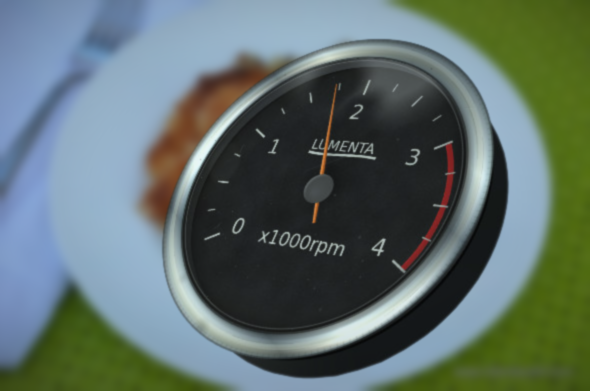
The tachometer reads 1750 rpm
